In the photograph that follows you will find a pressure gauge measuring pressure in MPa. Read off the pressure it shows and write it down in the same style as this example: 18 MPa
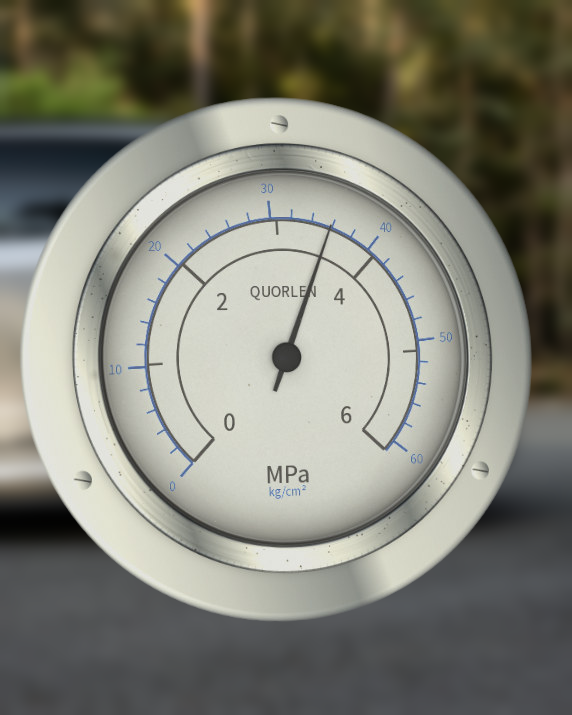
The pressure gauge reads 3.5 MPa
